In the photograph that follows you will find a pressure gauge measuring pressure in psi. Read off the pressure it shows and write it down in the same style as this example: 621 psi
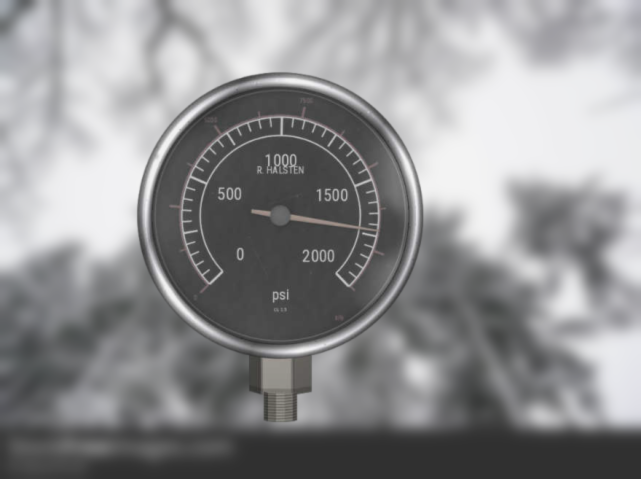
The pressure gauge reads 1725 psi
